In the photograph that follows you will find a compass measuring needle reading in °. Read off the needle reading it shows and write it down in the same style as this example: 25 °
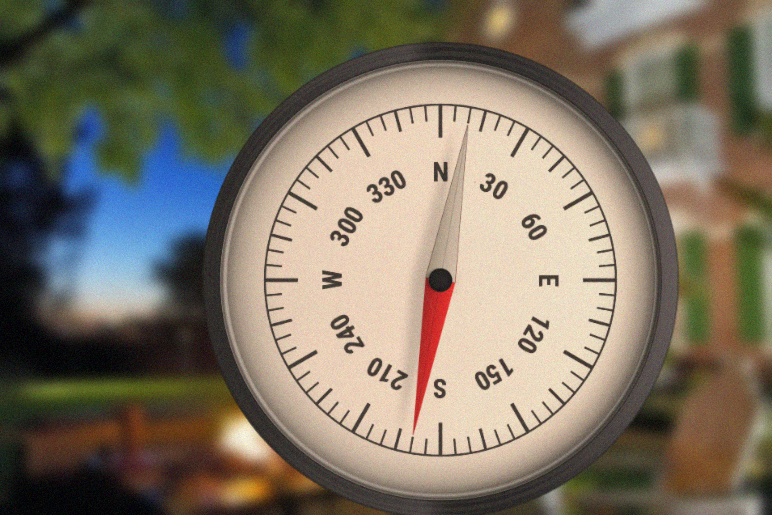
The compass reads 190 °
